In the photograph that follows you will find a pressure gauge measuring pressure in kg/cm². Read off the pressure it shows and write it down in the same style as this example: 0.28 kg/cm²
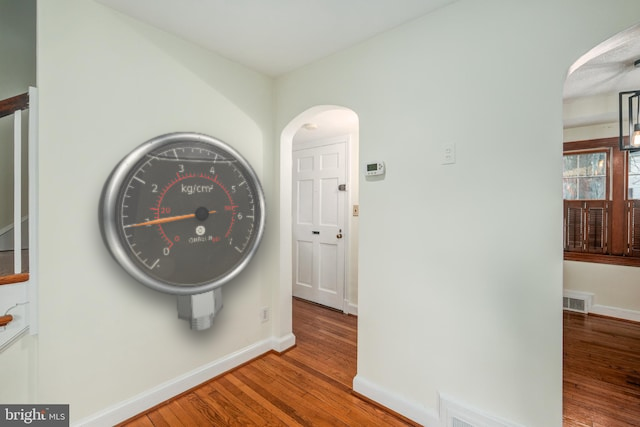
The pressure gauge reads 1 kg/cm²
